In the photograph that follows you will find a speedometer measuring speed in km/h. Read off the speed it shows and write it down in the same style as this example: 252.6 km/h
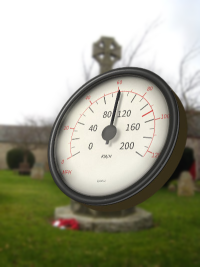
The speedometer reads 100 km/h
